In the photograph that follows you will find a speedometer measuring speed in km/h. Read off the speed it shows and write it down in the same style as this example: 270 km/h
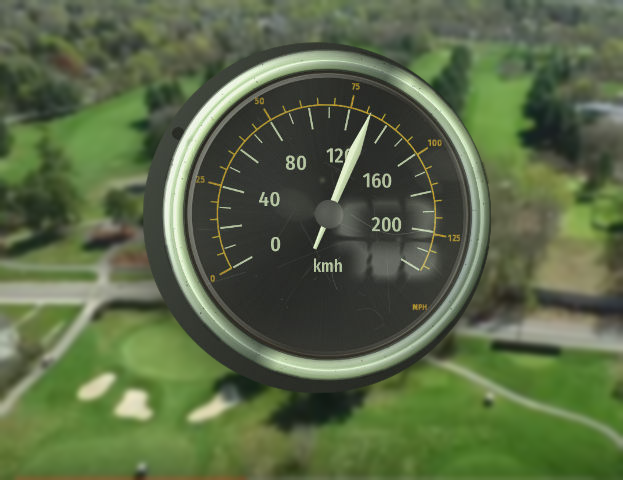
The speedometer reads 130 km/h
